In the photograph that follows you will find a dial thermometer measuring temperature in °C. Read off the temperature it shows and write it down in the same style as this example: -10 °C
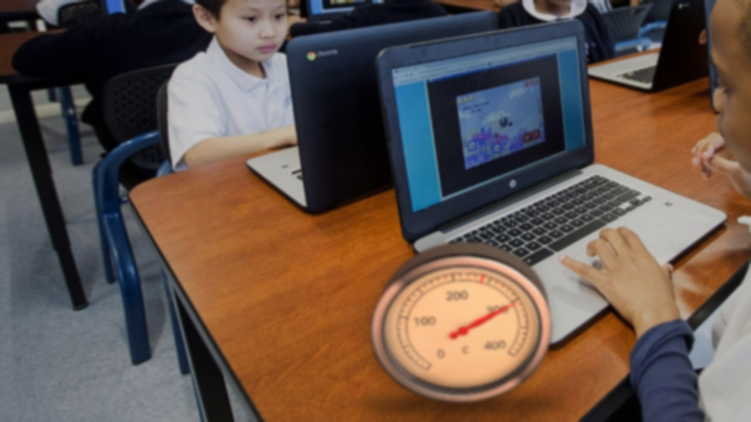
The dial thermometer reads 300 °C
